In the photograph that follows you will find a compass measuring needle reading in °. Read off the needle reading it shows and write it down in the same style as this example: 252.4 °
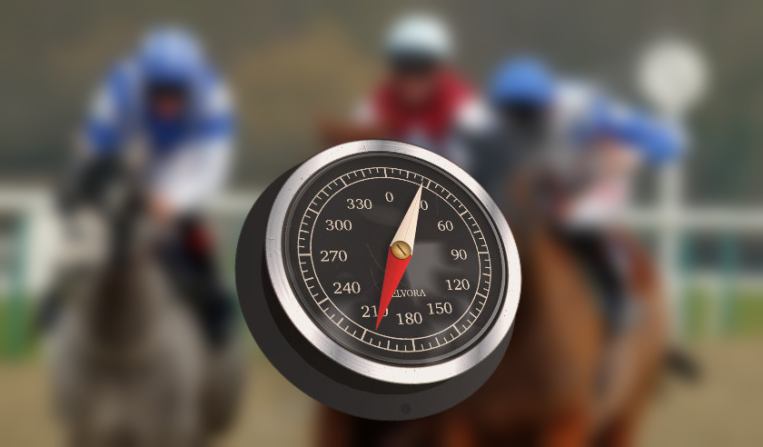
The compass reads 205 °
